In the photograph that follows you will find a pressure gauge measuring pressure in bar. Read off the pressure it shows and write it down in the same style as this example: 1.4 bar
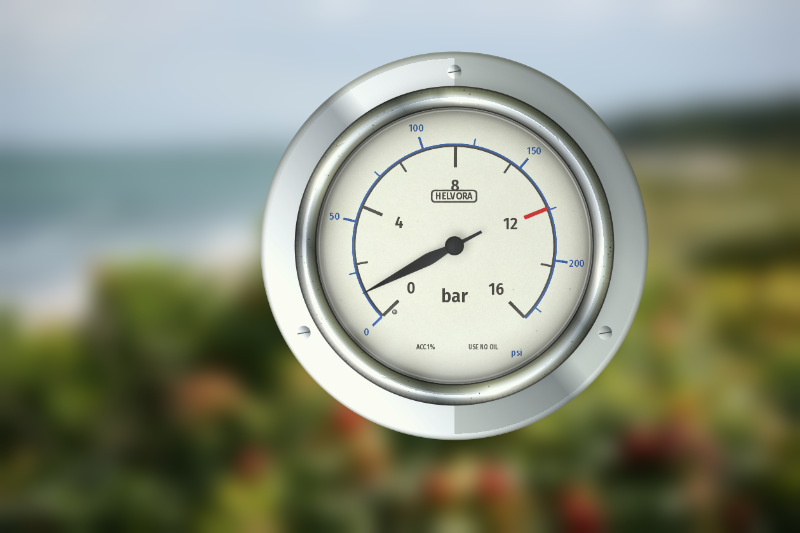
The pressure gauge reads 1 bar
